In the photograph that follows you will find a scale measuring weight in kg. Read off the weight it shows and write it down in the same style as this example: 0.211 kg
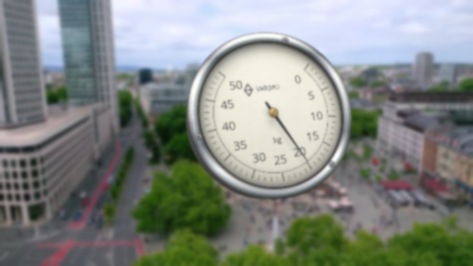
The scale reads 20 kg
